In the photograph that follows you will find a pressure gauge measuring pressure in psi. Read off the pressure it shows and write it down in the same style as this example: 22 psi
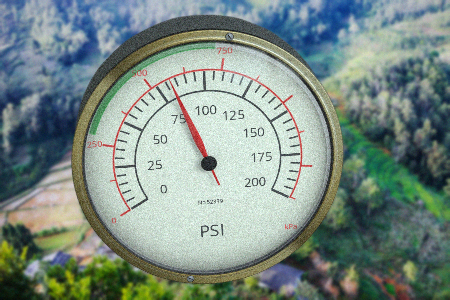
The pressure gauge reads 82.5 psi
